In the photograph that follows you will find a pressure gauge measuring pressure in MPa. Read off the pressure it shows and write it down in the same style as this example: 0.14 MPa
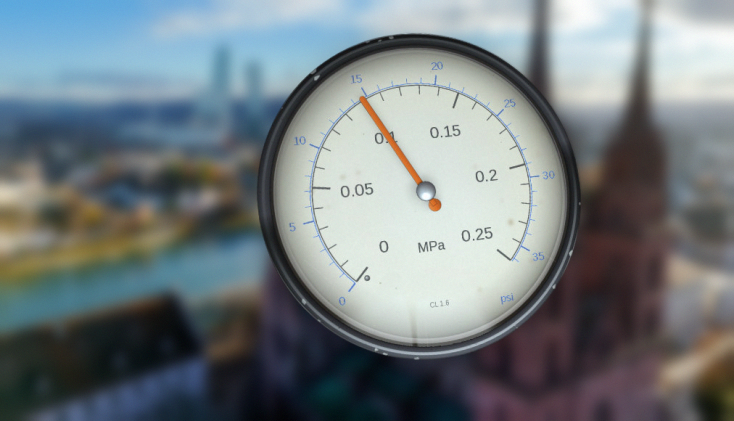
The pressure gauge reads 0.1 MPa
